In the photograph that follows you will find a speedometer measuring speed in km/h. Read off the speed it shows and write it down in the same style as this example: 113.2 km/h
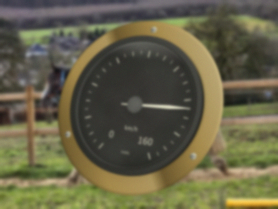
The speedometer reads 125 km/h
